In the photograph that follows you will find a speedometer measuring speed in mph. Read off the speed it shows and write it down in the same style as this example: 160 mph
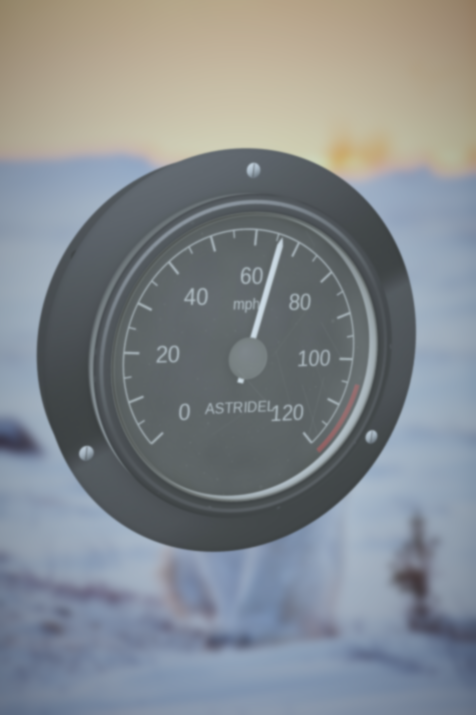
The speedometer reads 65 mph
